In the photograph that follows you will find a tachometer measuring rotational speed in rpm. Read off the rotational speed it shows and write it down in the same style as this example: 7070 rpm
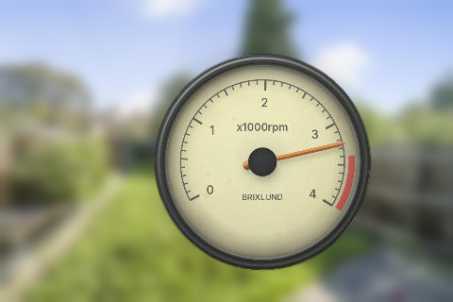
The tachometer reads 3250 rpm
